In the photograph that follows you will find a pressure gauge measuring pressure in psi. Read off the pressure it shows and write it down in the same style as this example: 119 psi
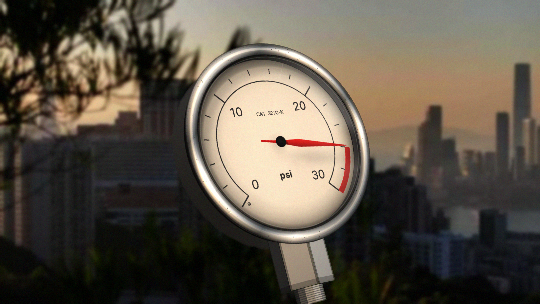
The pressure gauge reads 26 psi
